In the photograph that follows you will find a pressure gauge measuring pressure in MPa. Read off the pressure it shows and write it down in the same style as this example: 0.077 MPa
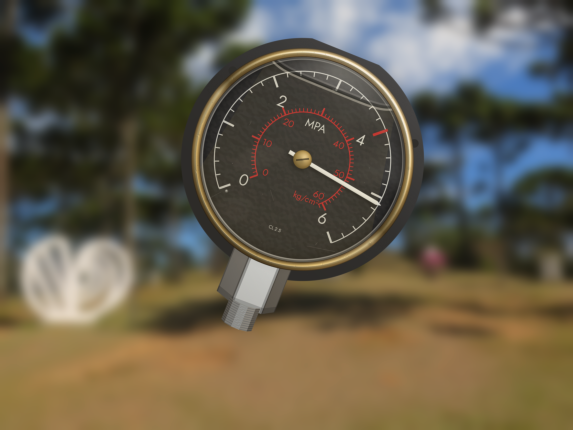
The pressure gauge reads 5.1 MPa
